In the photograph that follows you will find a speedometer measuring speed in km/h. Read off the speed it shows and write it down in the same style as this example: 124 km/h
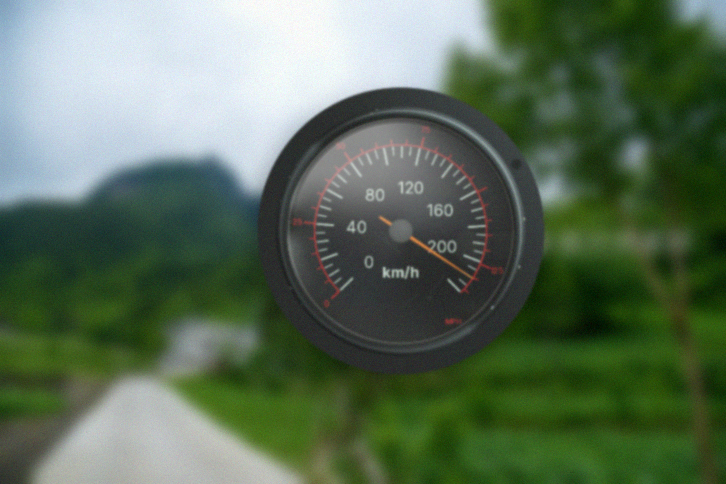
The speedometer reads 210 km/h
